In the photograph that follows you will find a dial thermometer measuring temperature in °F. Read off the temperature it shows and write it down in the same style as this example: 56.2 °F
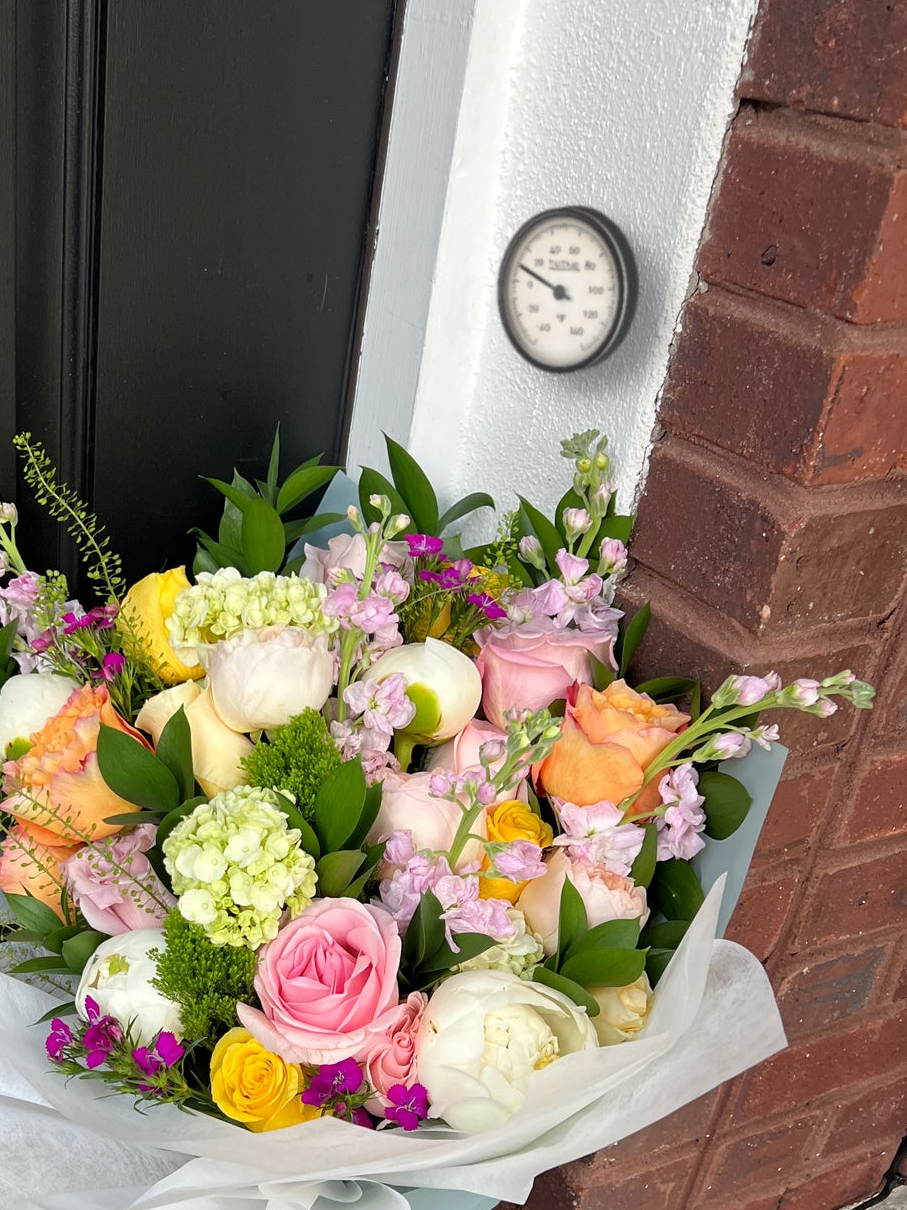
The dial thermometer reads 10 °F
